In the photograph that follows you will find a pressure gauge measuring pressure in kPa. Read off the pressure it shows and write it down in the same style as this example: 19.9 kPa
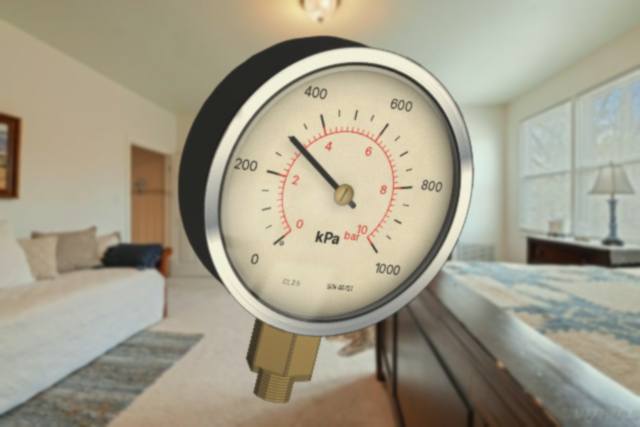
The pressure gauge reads 300 kPa
